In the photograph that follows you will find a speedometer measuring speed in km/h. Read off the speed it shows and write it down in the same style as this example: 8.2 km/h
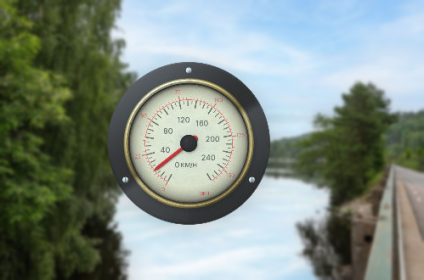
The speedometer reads 20 km/h
